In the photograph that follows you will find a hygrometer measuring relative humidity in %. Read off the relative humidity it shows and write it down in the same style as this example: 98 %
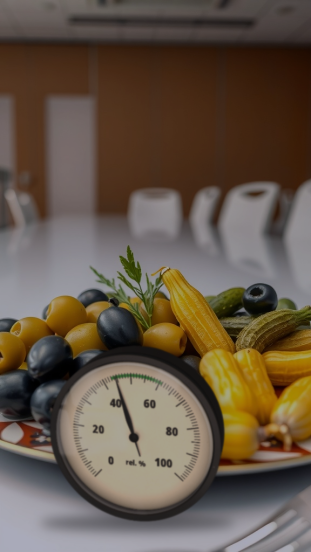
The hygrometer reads 45 %
